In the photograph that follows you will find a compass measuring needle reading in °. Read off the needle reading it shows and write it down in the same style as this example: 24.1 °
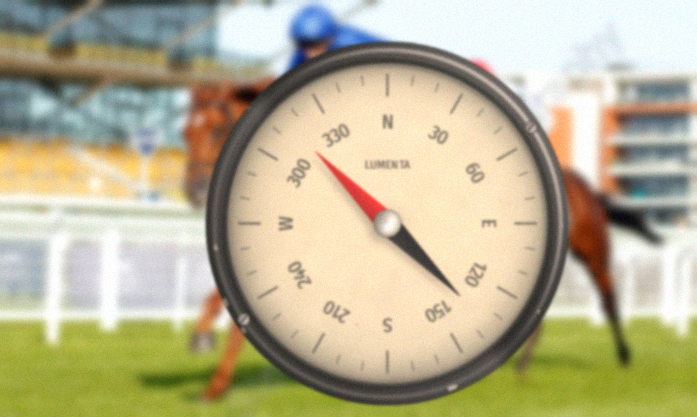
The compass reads 315 °
